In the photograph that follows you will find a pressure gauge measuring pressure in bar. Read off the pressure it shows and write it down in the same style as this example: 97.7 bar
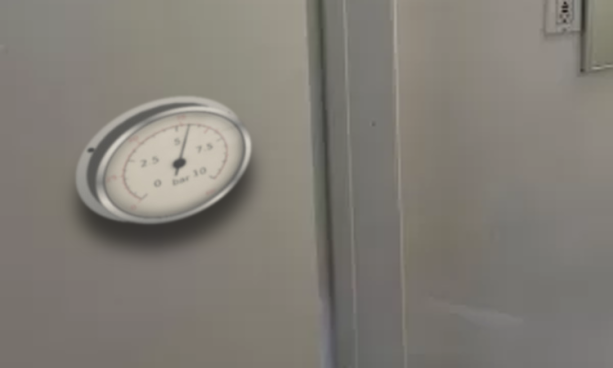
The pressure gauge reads 5.5 bar
